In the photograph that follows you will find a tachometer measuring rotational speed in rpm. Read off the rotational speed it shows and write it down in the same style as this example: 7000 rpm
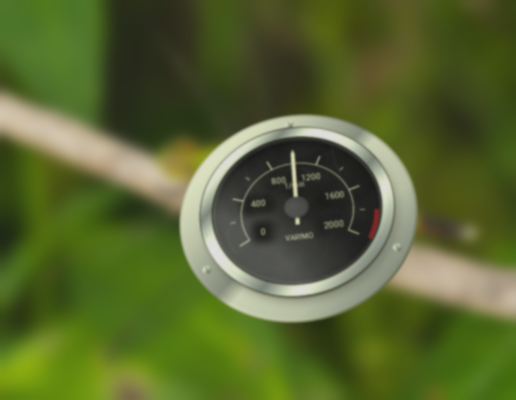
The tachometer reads 1000 rpm
